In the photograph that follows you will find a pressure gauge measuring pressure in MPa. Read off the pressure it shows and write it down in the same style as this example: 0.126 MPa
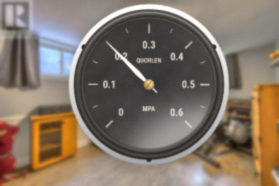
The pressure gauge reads 0.2 MPa
